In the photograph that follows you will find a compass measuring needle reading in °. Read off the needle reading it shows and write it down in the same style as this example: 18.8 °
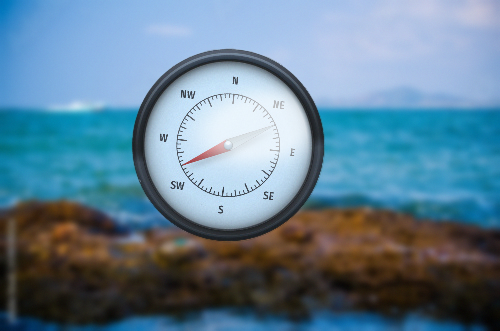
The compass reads 240 °
